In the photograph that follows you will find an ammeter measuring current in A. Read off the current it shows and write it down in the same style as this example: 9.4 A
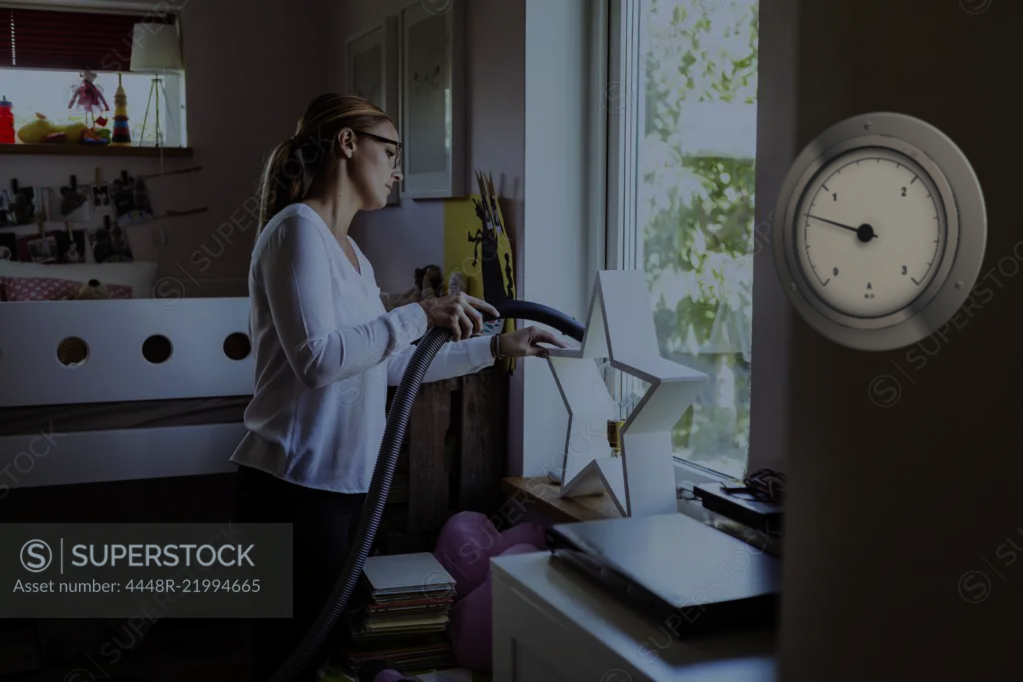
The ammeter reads 0.7 A
